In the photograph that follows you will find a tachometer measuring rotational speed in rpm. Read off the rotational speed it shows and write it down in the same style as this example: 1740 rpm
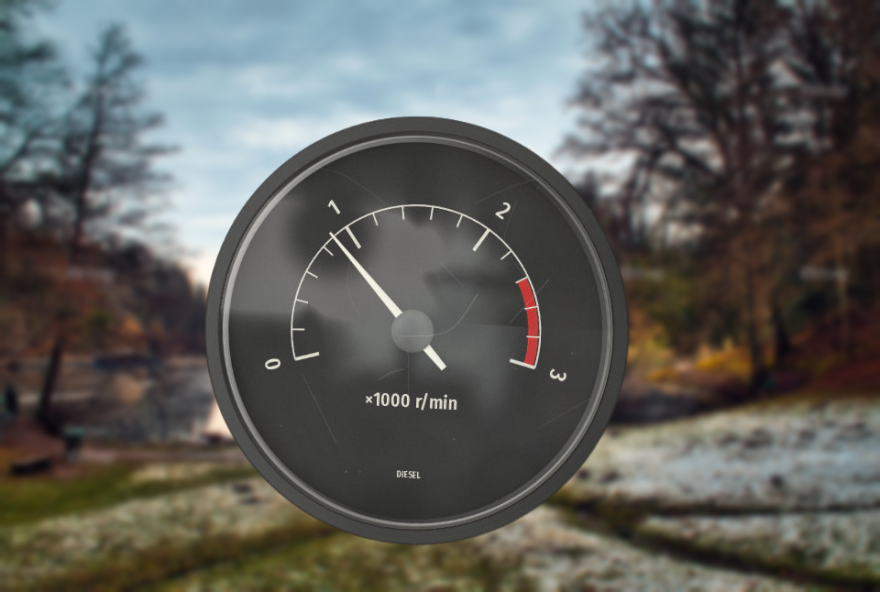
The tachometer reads 900 rpm
